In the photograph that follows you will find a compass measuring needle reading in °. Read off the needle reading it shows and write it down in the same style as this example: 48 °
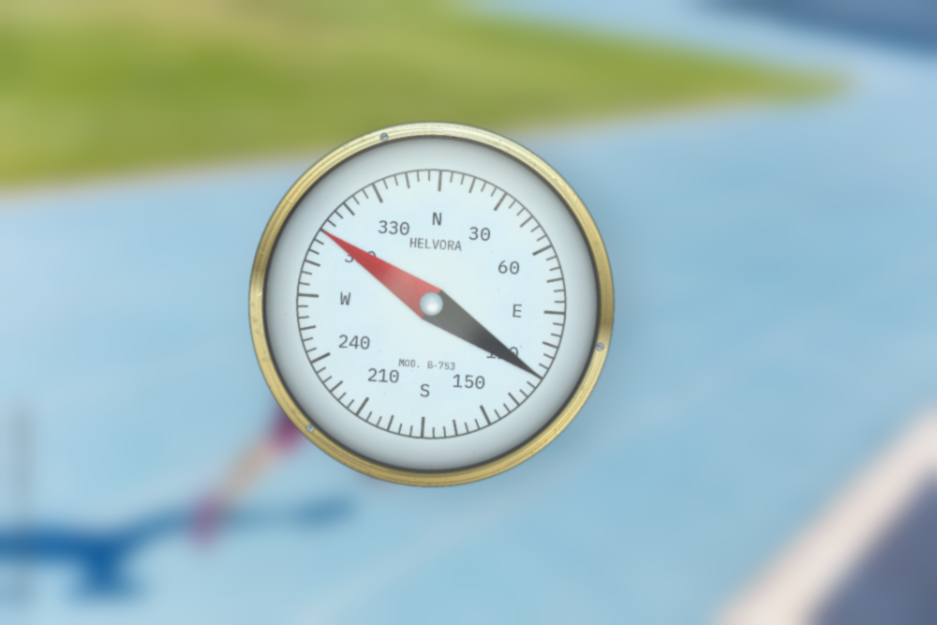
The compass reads 300 °
